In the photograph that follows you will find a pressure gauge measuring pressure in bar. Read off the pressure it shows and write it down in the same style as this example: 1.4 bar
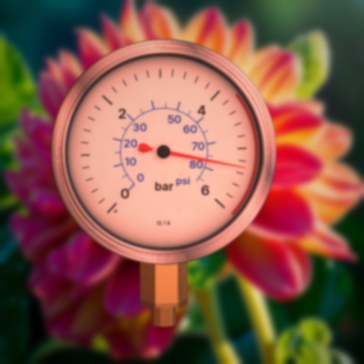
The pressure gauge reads 5.3 bar
